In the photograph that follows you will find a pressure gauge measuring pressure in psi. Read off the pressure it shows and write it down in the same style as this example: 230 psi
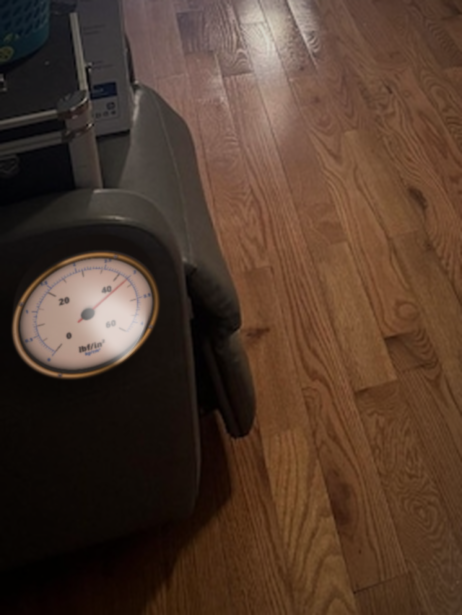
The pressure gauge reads 42.5 psi
